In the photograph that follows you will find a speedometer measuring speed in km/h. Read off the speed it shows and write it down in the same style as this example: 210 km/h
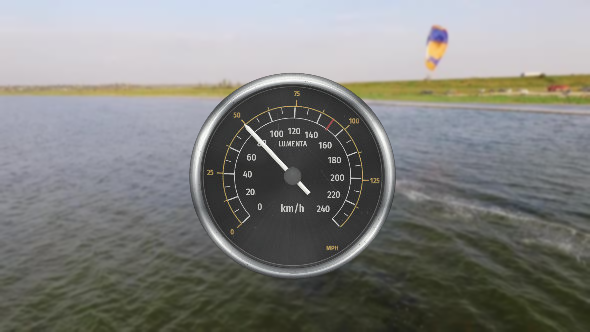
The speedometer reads 80 km/h
